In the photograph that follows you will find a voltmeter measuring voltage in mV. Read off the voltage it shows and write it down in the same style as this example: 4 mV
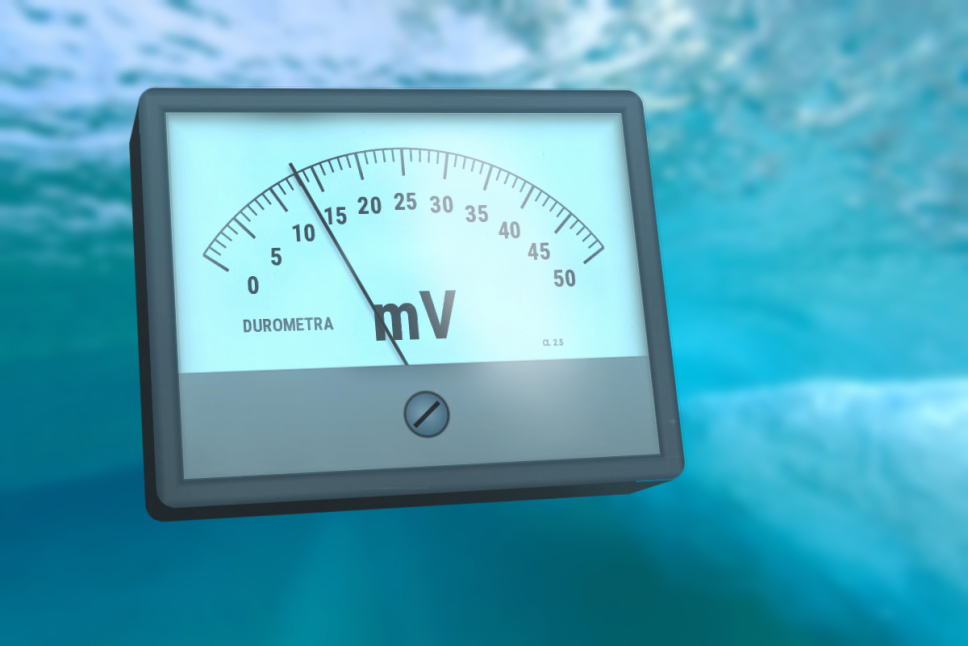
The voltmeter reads 13 mV
